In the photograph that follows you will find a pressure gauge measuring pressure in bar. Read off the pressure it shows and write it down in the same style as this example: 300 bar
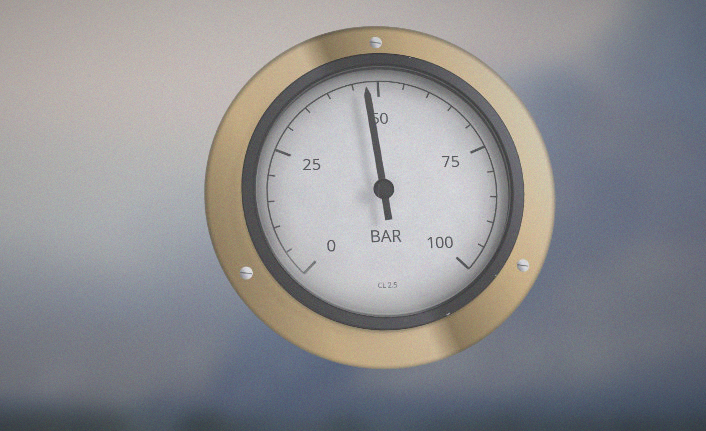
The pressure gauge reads 47.5 bar
